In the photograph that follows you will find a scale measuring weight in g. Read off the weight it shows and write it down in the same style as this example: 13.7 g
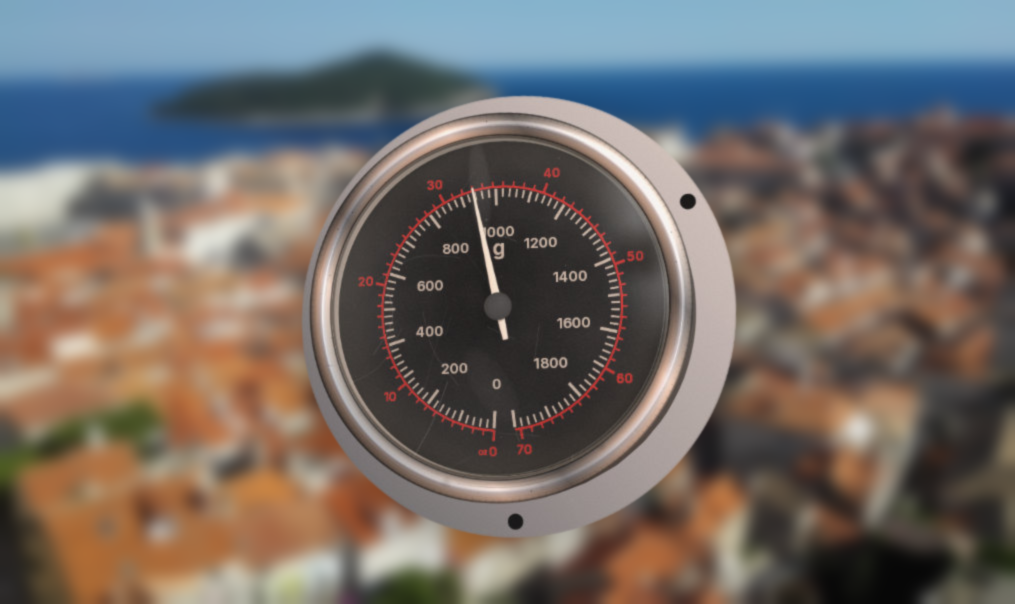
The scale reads 940 g
